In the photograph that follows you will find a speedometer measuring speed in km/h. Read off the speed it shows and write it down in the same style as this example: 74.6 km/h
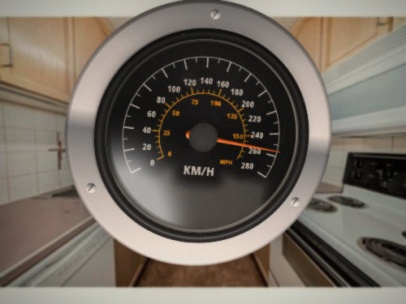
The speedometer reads 255 km/h
